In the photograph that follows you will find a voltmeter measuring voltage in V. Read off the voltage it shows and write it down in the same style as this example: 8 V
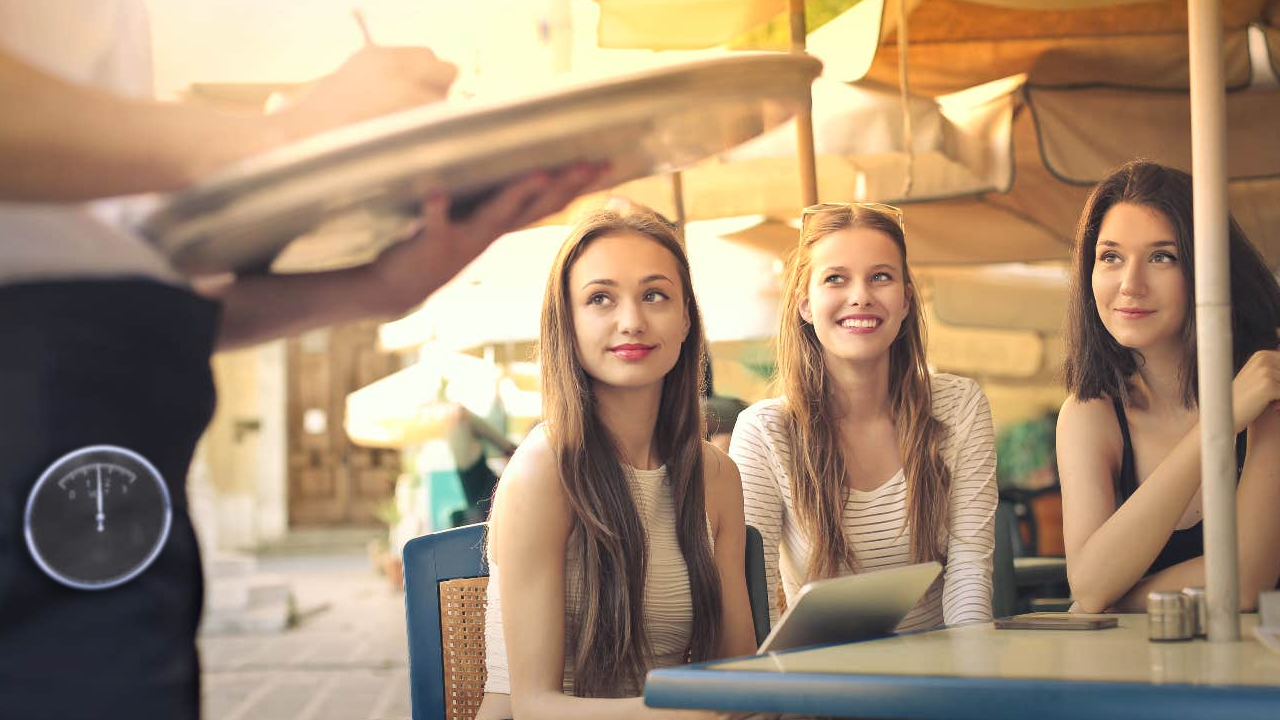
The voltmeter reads 1.5 V
